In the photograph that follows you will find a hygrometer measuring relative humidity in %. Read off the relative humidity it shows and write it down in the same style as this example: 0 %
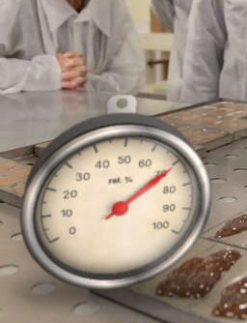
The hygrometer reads 70 %
